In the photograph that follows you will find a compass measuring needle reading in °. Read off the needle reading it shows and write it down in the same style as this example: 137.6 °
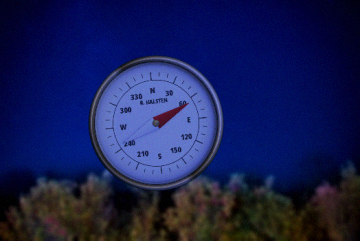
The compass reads 65 °
